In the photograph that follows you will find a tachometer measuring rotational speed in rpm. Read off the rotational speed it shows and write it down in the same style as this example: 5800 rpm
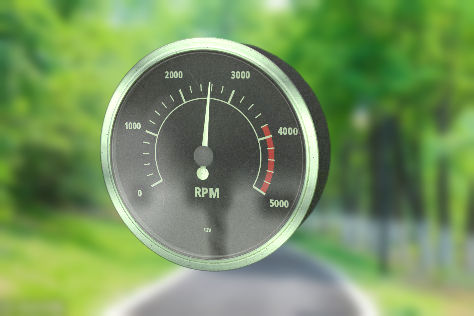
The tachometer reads 2600 rpm
